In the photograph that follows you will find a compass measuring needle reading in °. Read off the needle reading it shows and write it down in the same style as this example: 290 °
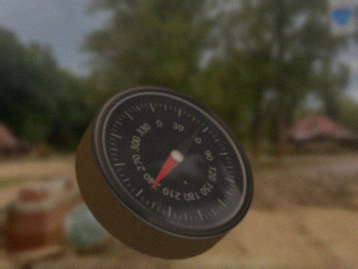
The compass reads 235 °
